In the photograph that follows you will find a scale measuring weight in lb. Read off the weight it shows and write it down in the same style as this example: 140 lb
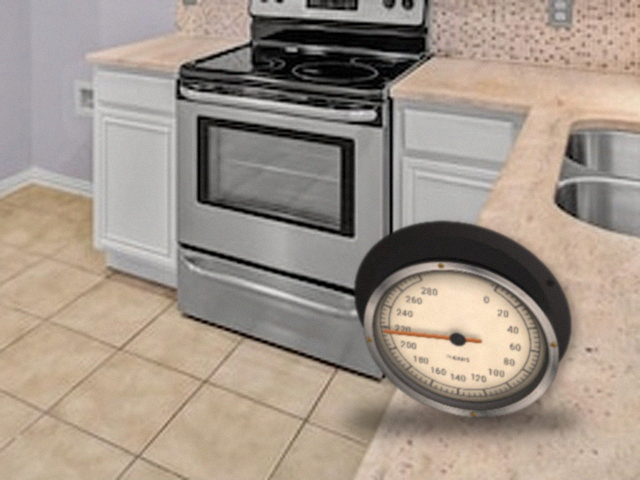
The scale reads 220 lb
